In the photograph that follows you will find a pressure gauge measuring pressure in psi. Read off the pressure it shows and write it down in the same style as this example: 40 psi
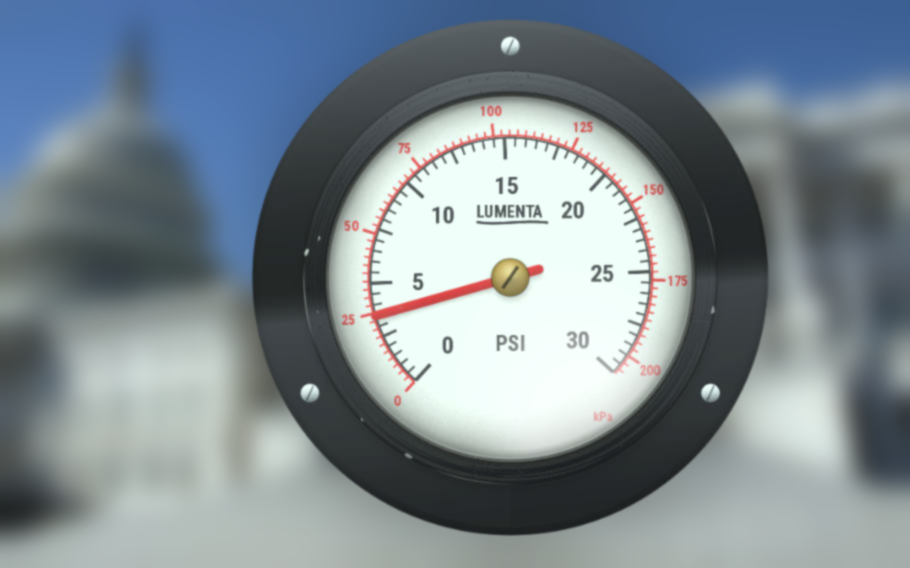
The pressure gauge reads 3.5 psi
